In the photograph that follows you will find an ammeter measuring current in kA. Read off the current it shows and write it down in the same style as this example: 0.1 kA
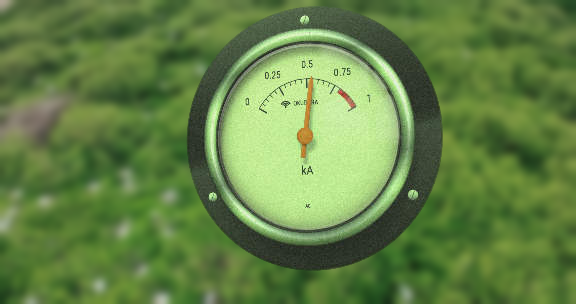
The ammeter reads 0.55 kA
